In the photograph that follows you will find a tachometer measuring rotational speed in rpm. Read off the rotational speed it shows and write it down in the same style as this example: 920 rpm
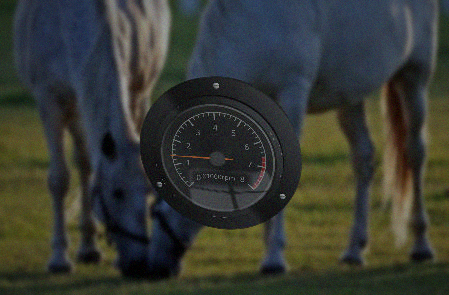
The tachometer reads 1400 rpm
